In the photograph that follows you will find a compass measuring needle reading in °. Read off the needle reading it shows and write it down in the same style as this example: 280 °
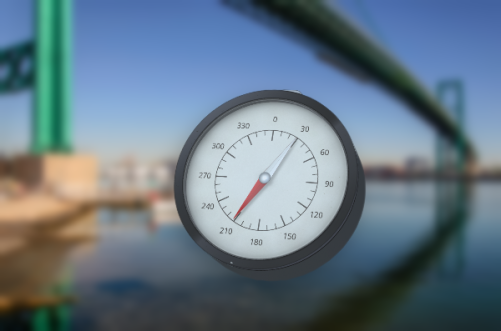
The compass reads 210 °
